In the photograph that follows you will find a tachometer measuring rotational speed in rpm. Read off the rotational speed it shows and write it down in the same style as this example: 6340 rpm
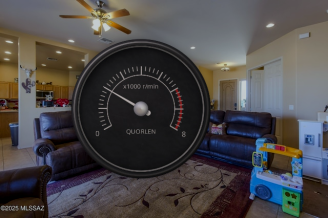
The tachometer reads 2000 rpm
